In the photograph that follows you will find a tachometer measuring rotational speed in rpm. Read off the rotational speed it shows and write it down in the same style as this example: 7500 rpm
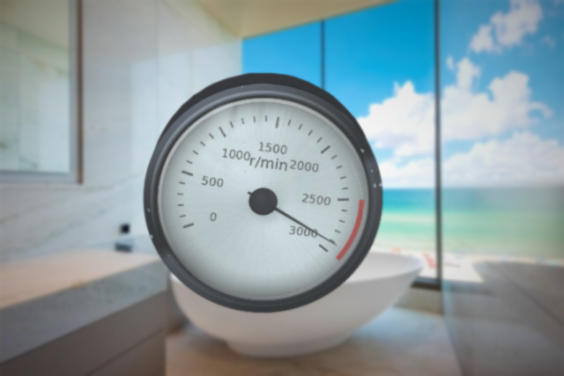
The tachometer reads 2900 rpm
